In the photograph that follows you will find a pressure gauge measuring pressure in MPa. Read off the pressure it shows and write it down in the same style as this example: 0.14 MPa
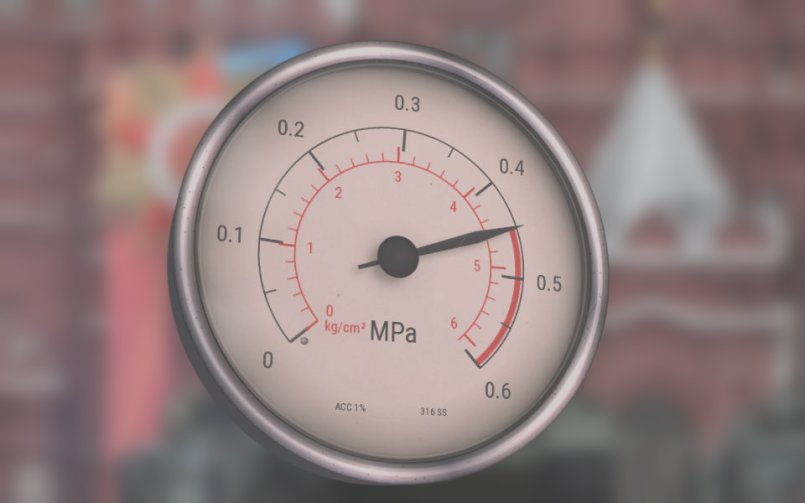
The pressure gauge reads 0.45 MPa
